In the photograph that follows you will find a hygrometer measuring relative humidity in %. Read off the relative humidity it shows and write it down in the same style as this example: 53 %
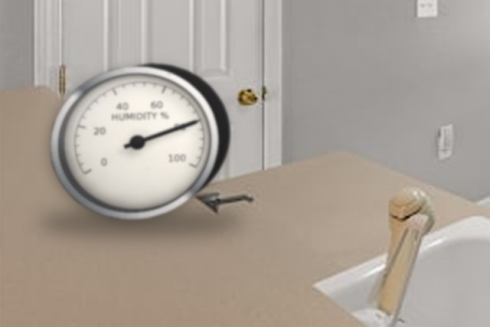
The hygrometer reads 80 %
